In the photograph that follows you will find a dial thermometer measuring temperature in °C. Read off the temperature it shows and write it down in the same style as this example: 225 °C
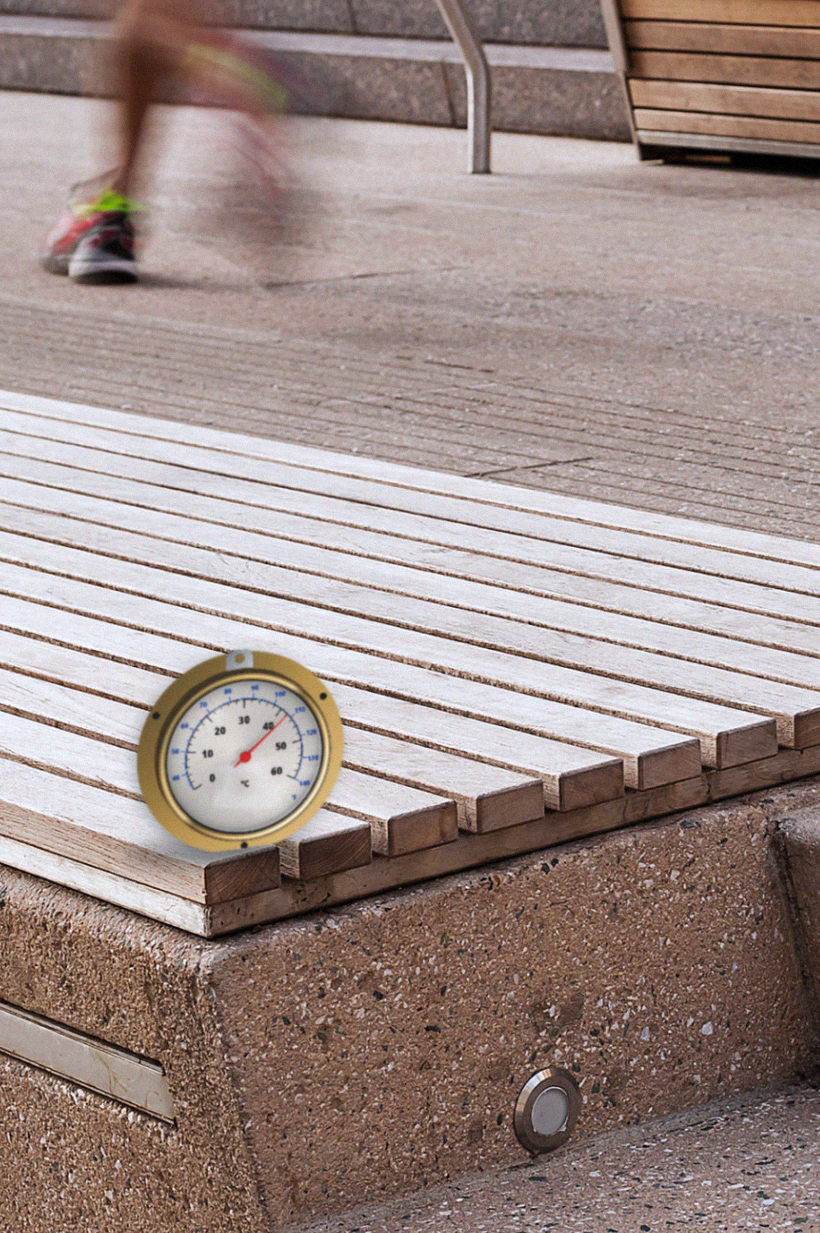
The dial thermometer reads 42 °C
